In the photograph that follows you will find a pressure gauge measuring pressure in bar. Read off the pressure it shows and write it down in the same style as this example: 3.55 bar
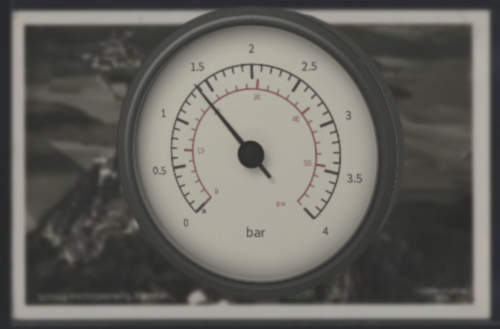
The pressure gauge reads 1.4 bar
